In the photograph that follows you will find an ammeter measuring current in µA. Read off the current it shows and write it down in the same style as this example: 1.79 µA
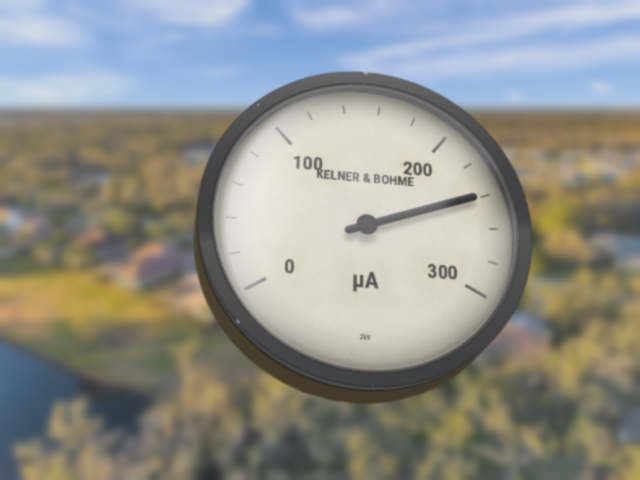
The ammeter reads 240 µA
